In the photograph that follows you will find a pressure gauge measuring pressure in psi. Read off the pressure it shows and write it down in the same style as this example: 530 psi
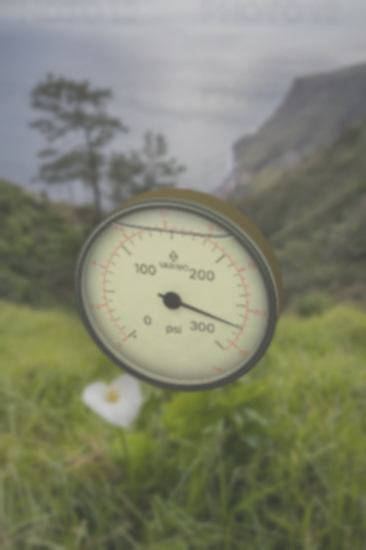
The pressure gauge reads 270 psi
